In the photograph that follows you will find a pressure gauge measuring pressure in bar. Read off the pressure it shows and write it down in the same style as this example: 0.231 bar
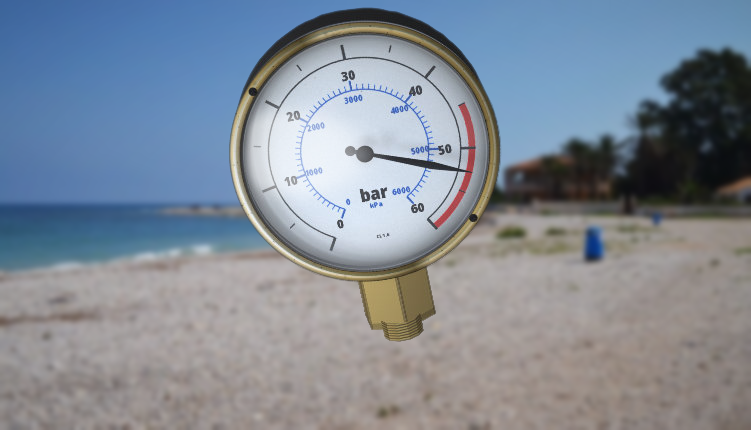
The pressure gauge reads 52.5 bar
